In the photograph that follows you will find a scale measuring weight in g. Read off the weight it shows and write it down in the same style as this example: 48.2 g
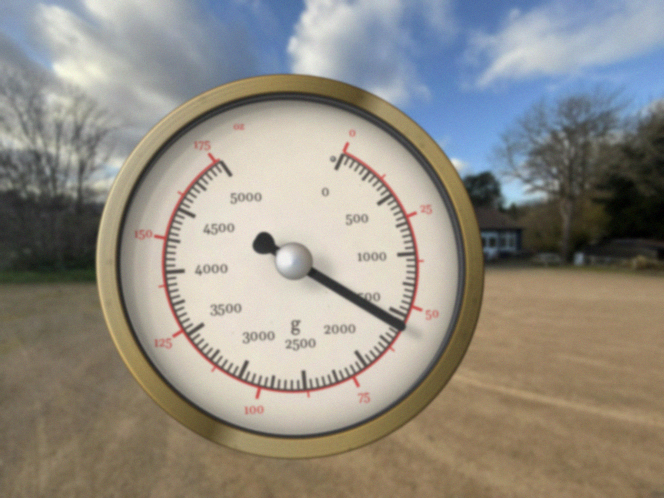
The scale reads 1600 g
